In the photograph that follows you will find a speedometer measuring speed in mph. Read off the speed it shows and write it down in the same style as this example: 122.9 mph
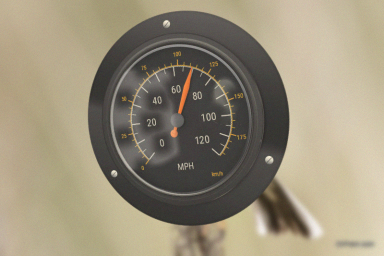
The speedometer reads 70 mph
